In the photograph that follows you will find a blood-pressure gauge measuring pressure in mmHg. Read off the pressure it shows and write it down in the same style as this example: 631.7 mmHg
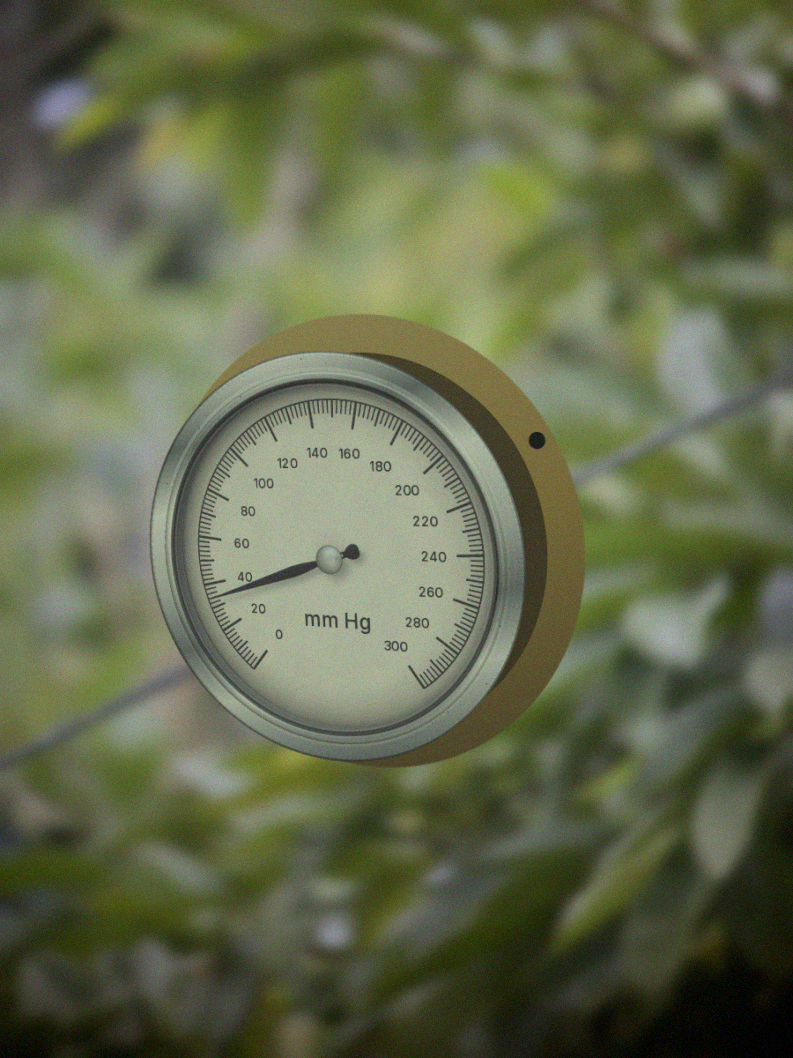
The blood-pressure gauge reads 34 mmHg
